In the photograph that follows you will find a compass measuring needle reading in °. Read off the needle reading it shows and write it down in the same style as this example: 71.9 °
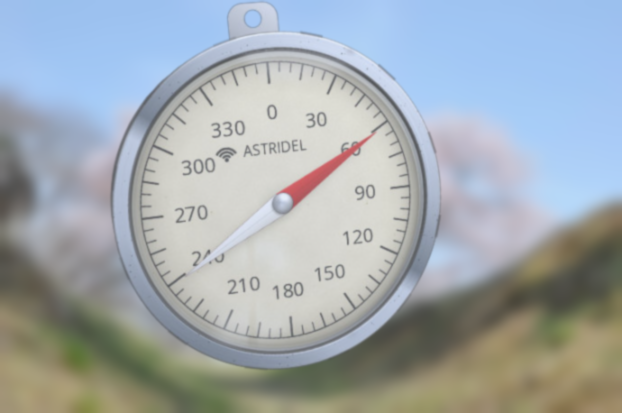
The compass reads 60 °
